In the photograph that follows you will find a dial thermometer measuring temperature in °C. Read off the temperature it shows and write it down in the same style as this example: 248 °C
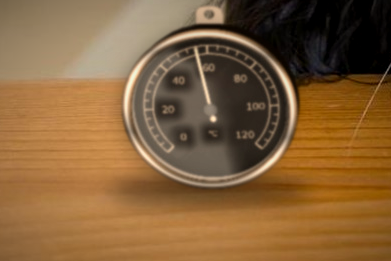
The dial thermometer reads 56 °C
